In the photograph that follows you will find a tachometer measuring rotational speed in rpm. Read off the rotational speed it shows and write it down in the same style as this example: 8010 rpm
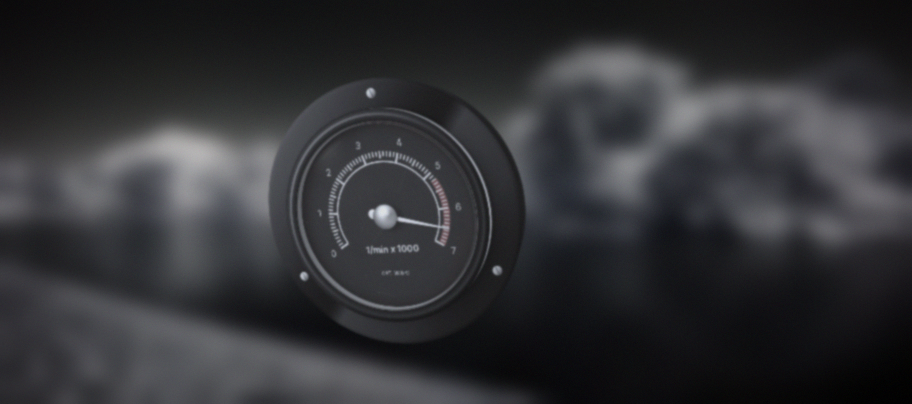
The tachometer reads 6500 rpm
